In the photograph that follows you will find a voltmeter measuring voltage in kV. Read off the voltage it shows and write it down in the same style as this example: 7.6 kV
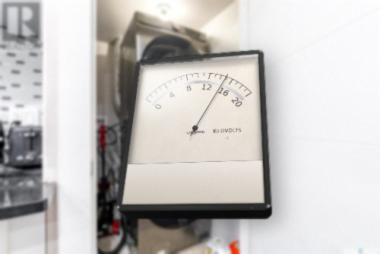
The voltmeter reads 15 kV
